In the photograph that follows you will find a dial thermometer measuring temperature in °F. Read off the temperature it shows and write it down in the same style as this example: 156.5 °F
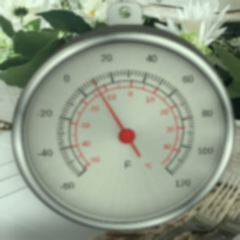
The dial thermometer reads 10 °F
